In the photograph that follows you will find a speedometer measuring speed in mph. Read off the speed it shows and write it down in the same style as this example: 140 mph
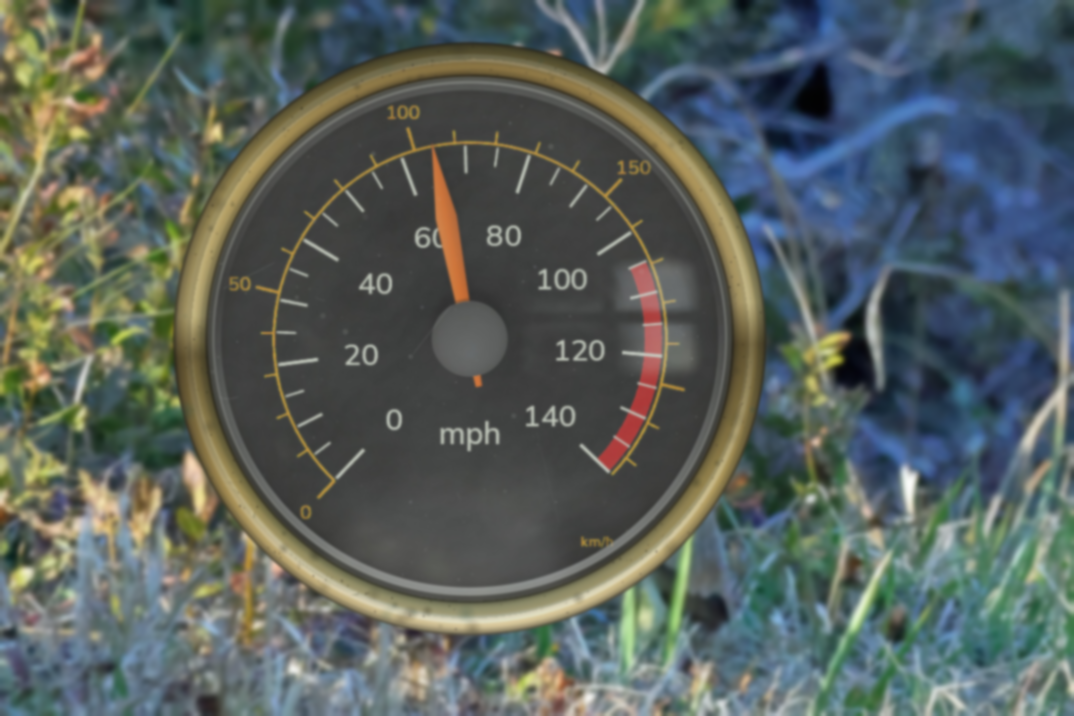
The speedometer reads 65 mph
